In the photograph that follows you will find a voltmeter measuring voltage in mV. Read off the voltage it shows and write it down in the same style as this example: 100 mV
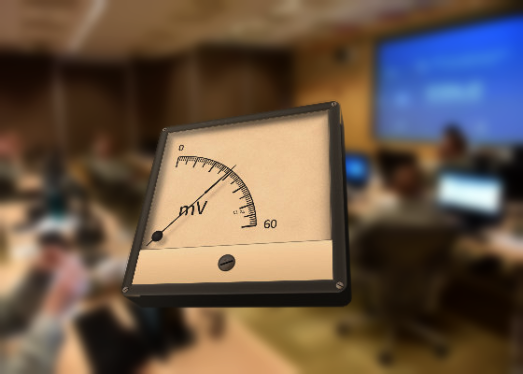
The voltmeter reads 30 mV
